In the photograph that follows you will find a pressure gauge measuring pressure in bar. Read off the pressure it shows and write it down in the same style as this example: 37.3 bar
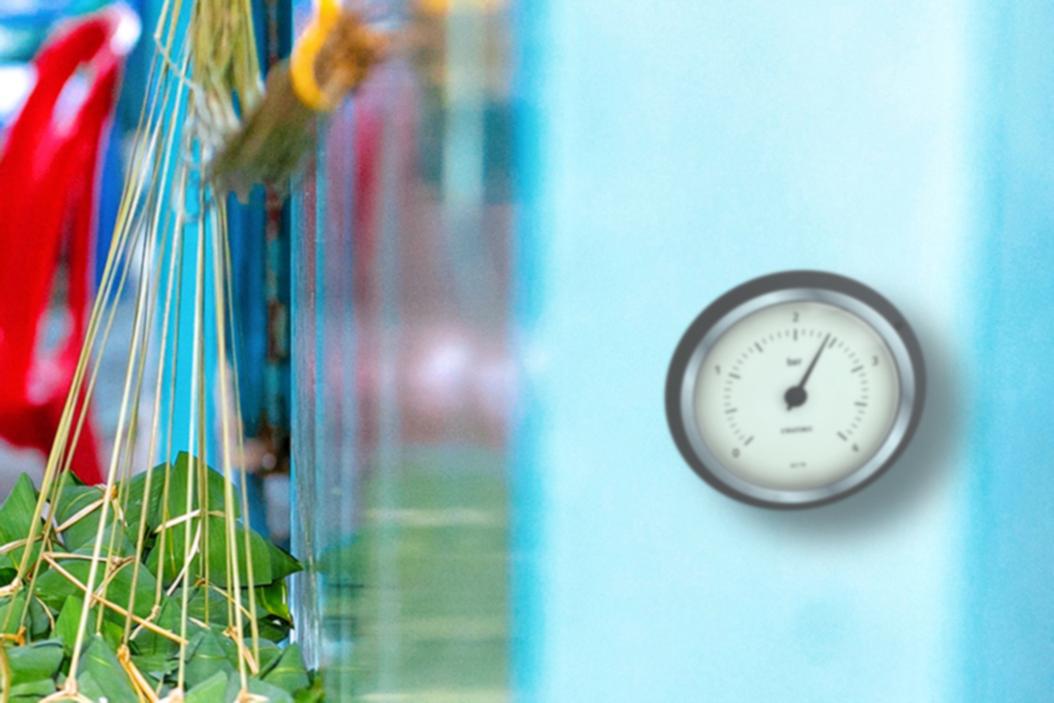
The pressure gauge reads 2.4 bar
